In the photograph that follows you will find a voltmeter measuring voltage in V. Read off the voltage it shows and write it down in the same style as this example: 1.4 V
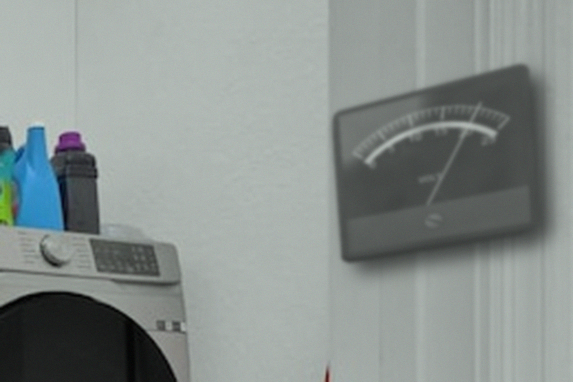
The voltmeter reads 20 V
